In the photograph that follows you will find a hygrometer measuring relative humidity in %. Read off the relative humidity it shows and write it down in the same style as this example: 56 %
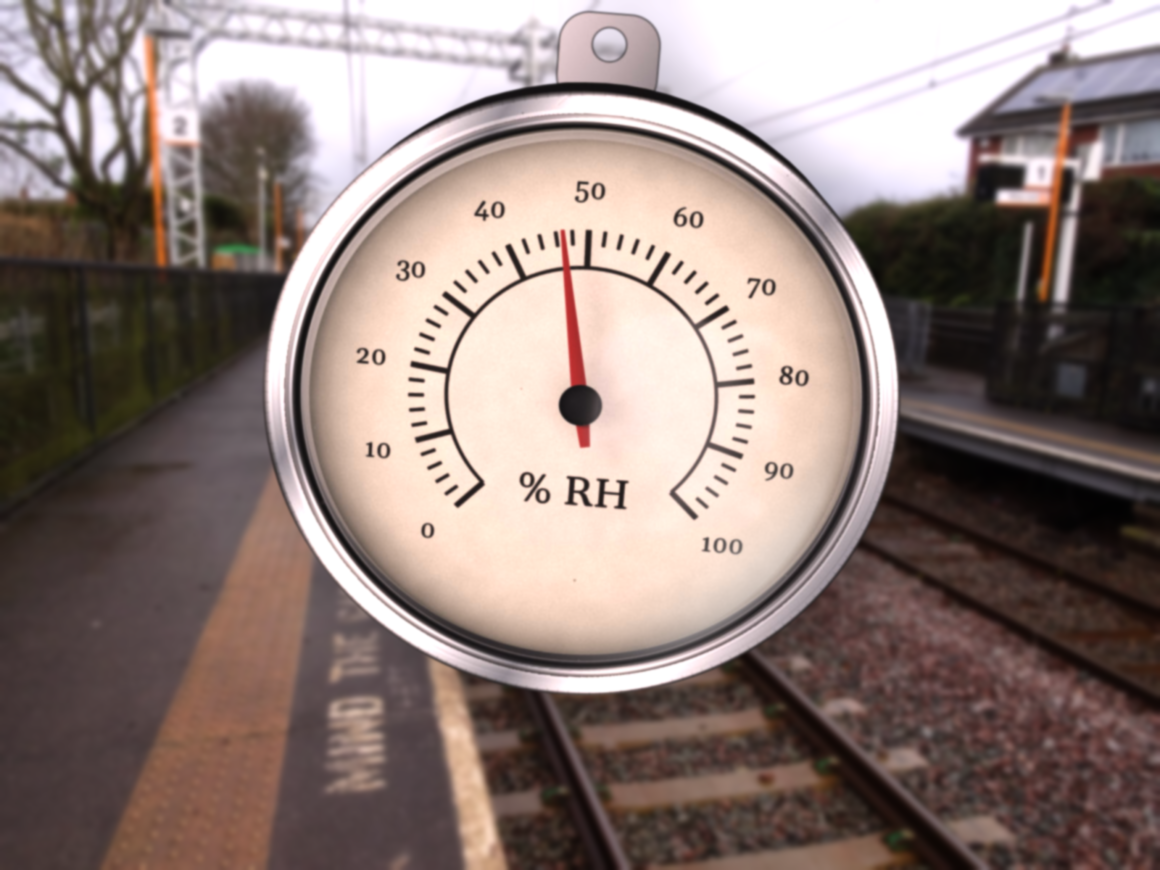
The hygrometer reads 47 %
